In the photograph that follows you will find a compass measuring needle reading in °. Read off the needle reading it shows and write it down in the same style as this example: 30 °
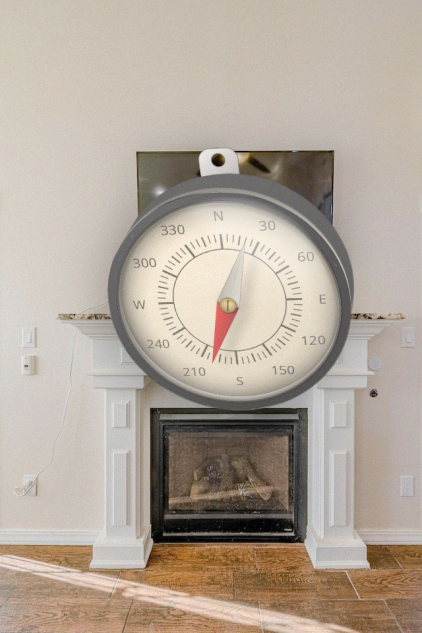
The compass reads 200 °
